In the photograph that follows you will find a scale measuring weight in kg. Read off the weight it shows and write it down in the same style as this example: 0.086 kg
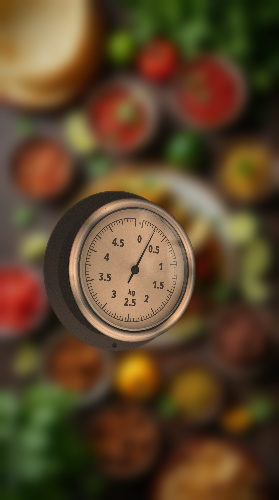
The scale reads 0.25 kg
